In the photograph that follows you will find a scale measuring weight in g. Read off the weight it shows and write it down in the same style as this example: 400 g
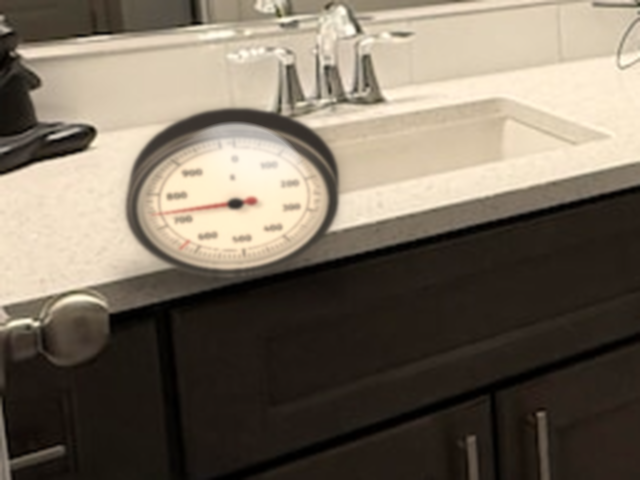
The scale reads 750 g
